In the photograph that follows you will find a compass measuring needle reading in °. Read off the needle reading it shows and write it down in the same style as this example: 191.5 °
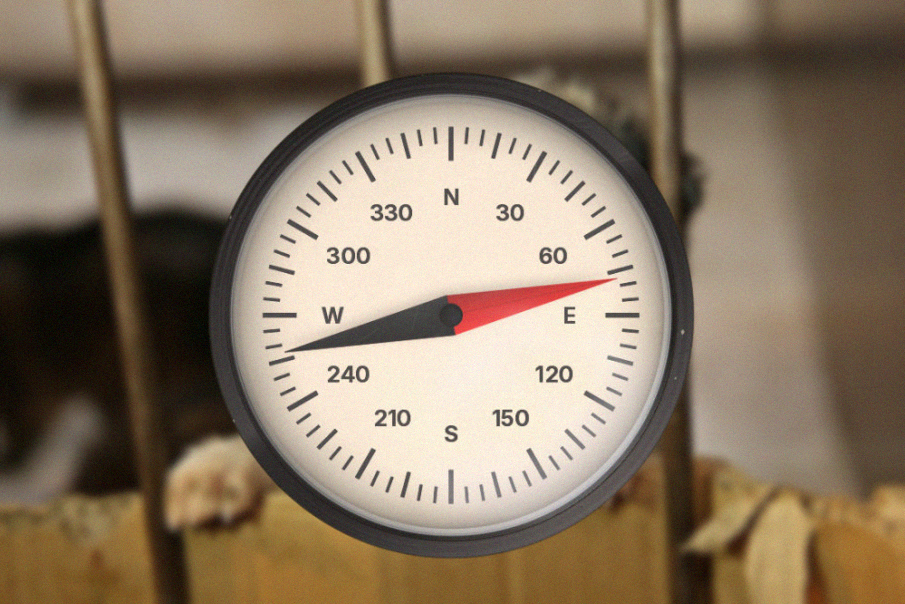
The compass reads 77.5 °
